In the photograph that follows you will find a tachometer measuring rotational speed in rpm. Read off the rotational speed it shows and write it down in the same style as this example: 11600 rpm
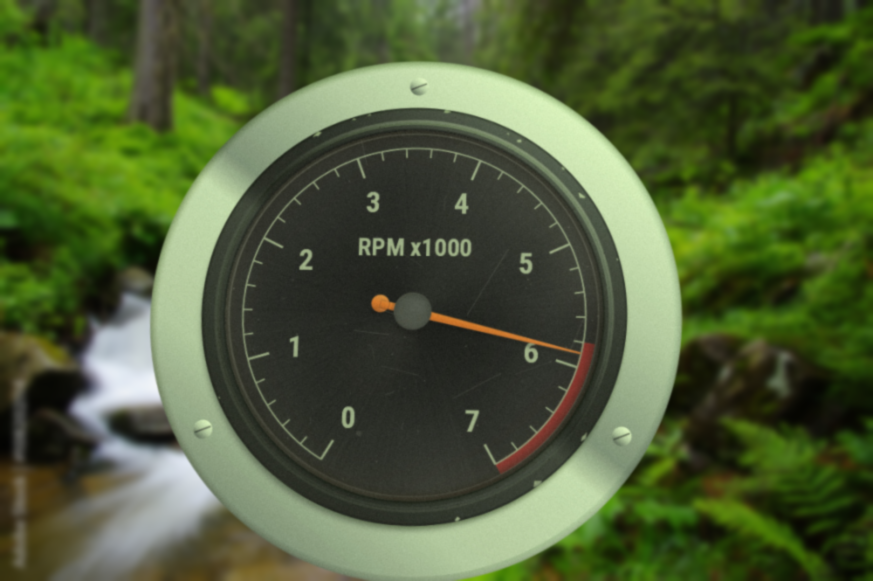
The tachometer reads 5900 rpm
